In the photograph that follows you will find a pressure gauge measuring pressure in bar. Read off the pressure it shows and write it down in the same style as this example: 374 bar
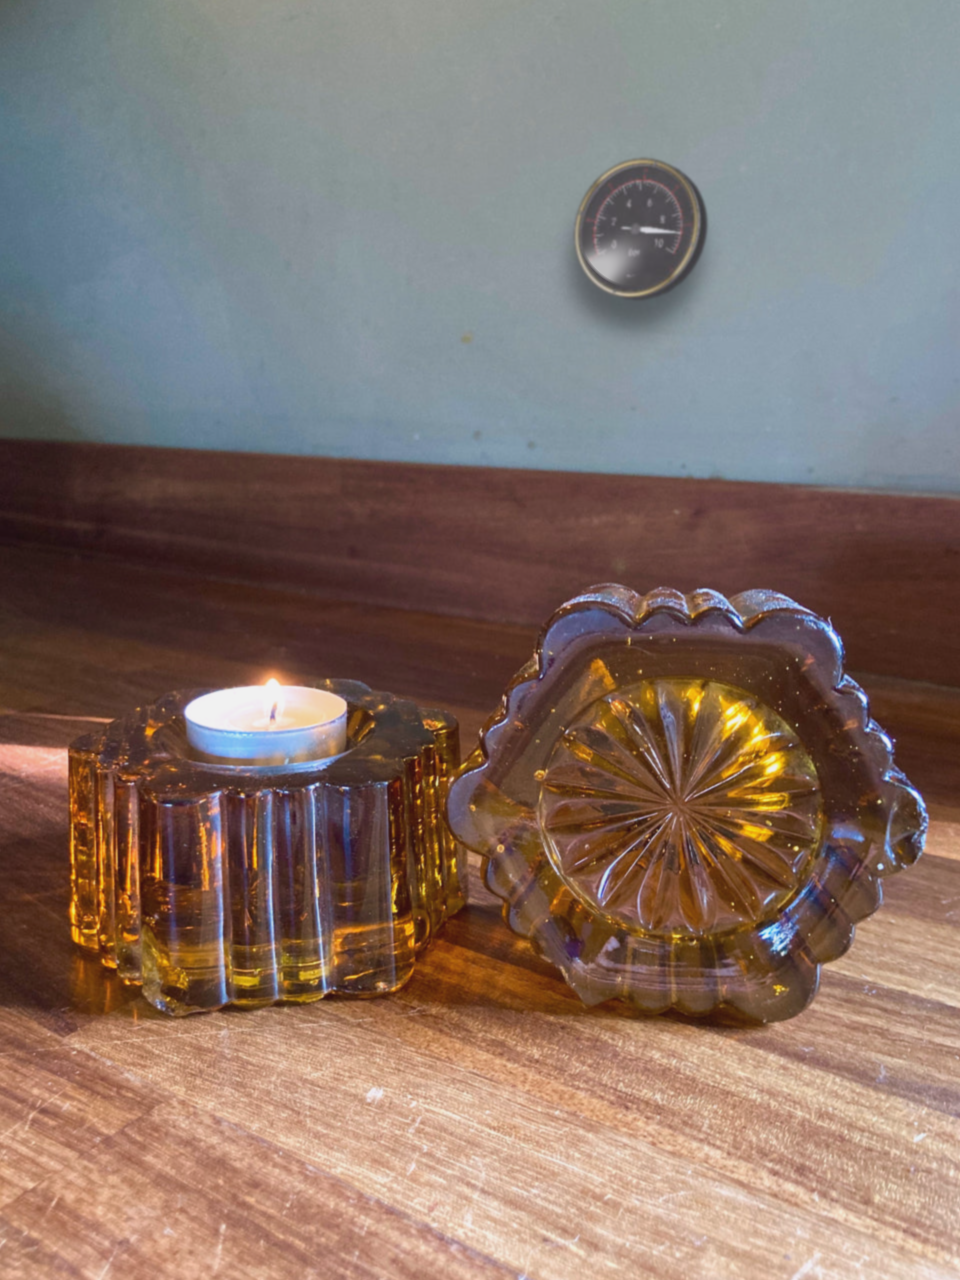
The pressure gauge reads 9 bar
